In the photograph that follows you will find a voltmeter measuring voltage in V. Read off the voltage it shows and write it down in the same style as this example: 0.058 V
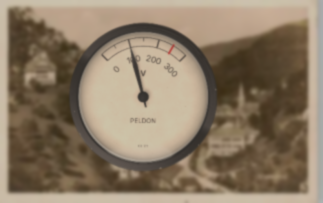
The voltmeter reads 100 V
